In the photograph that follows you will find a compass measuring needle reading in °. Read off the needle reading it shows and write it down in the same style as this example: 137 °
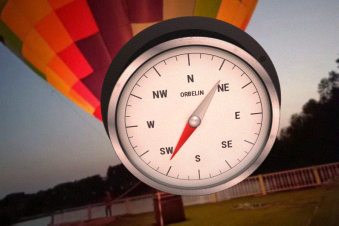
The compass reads 215 °
